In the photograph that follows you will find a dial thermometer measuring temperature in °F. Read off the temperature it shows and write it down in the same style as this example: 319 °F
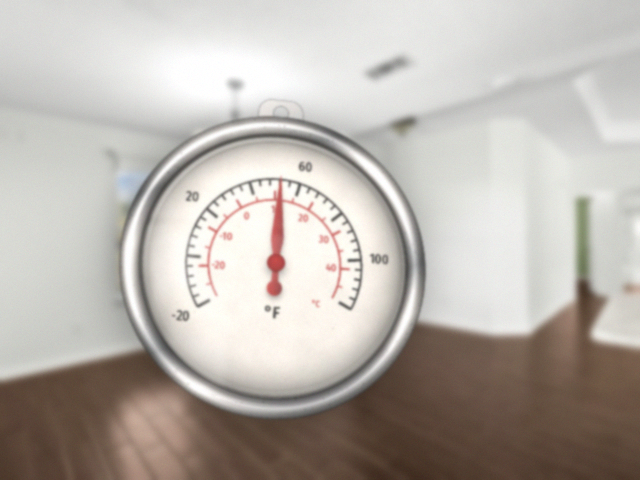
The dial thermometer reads 52 °F
